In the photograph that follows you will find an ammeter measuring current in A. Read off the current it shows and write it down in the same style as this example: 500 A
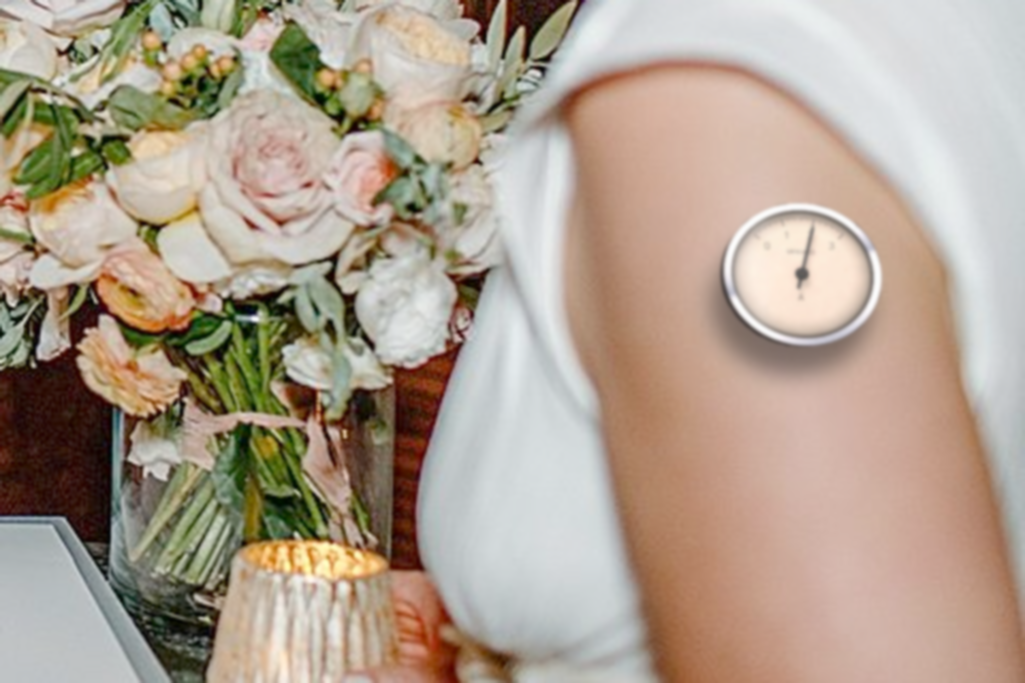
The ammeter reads 2 A
